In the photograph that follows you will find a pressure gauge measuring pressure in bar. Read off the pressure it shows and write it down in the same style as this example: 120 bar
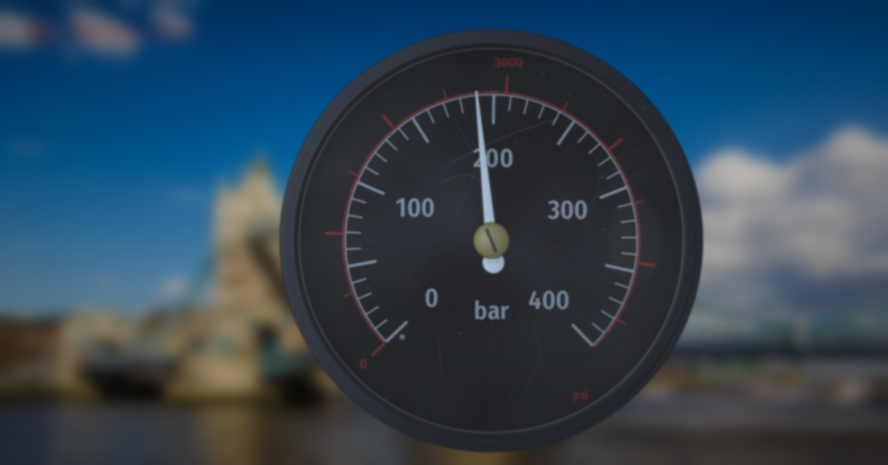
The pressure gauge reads 190 bar
